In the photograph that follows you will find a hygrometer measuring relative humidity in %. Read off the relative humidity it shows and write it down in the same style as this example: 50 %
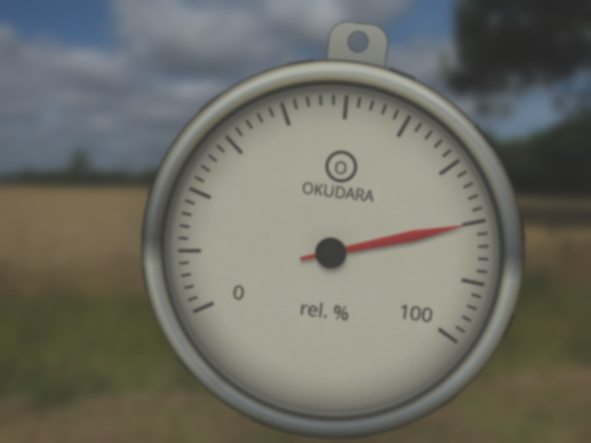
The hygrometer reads 80 %
